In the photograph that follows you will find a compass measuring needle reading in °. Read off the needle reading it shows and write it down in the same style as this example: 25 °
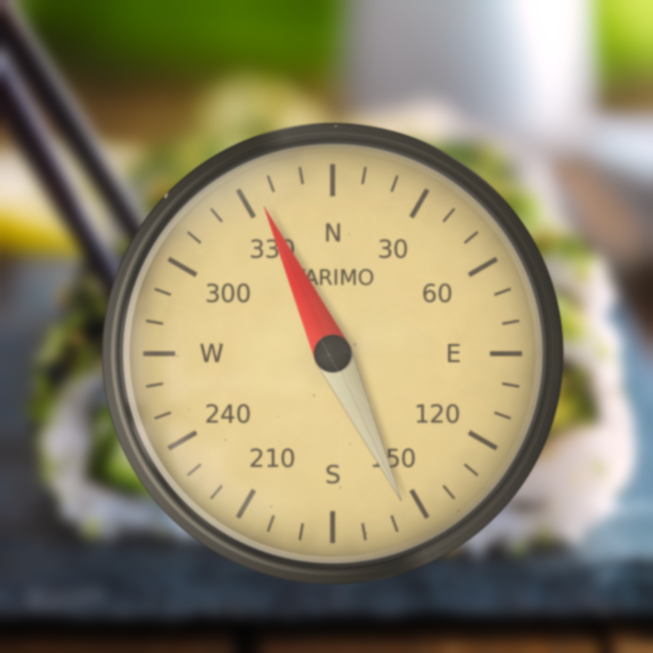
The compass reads 335 °
